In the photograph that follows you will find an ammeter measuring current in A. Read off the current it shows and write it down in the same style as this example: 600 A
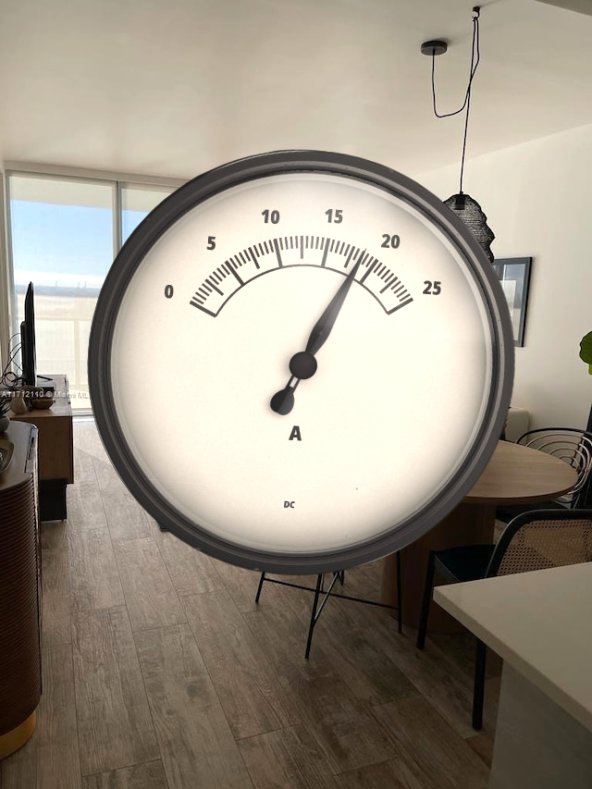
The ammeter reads 18.5 A
